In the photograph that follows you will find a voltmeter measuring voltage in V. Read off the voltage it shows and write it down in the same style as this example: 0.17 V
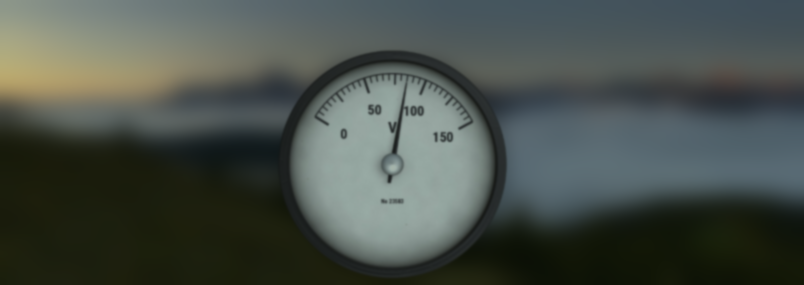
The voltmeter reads 85 V
